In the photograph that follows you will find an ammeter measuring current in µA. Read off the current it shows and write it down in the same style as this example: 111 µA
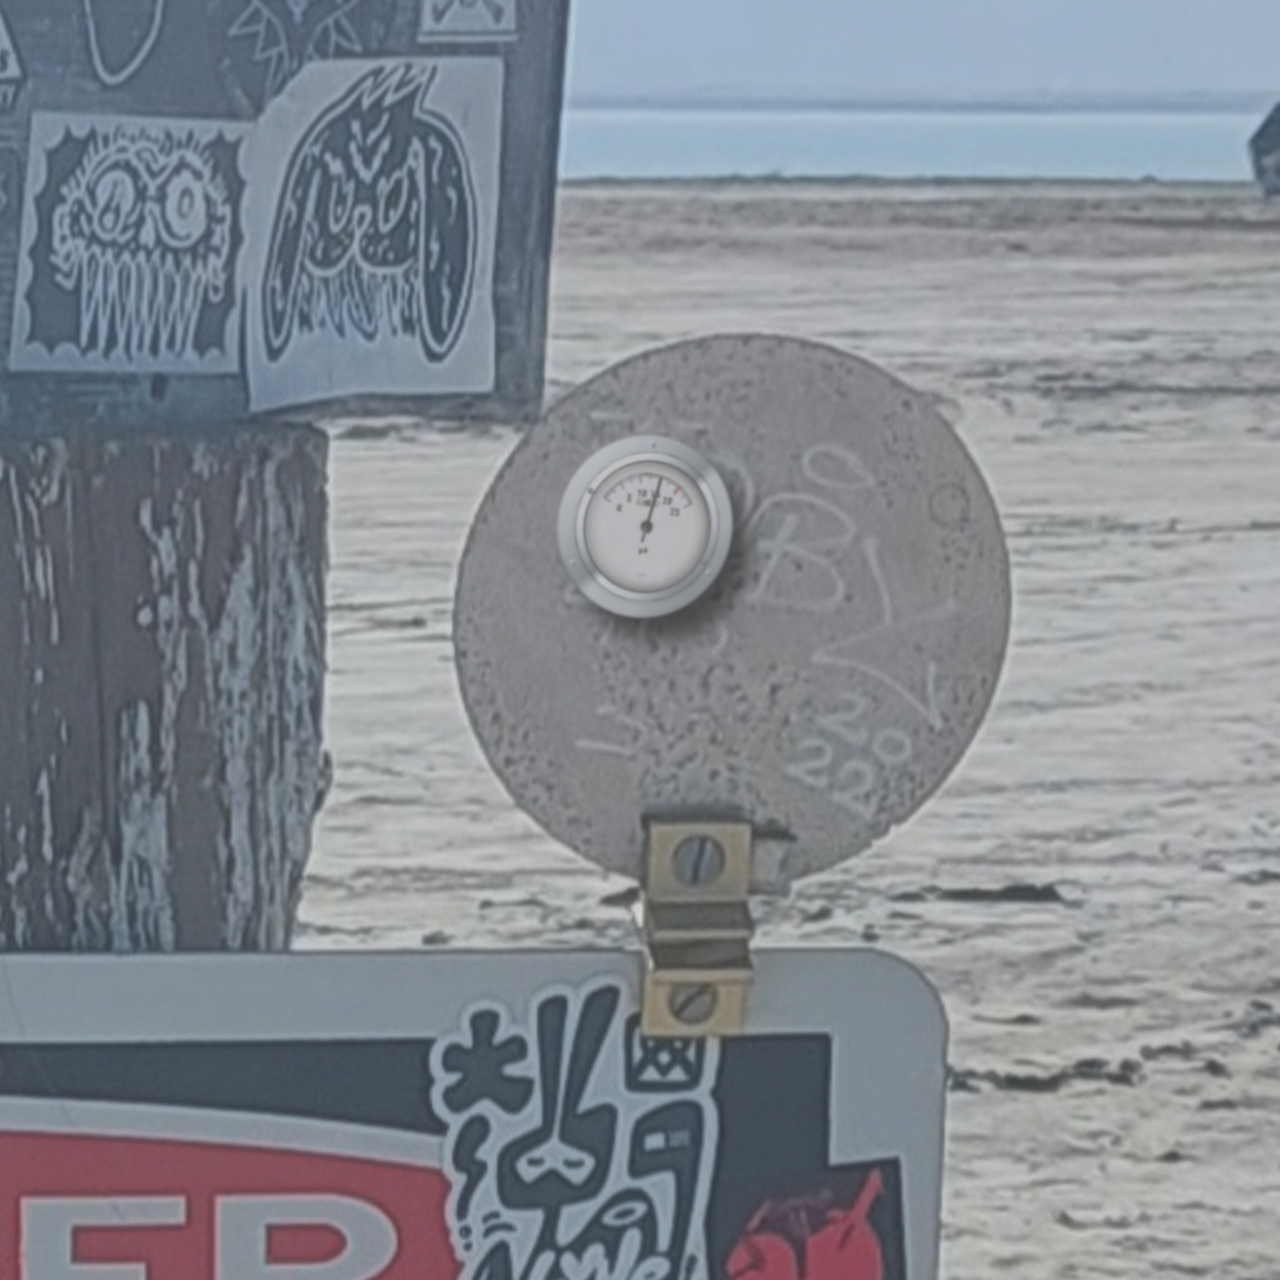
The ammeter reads 15 µA
